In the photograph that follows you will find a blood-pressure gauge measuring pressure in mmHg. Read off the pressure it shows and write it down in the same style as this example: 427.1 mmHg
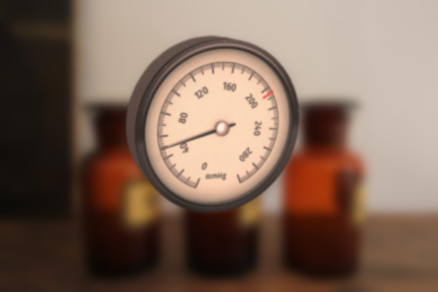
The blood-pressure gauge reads 50 mmHg
